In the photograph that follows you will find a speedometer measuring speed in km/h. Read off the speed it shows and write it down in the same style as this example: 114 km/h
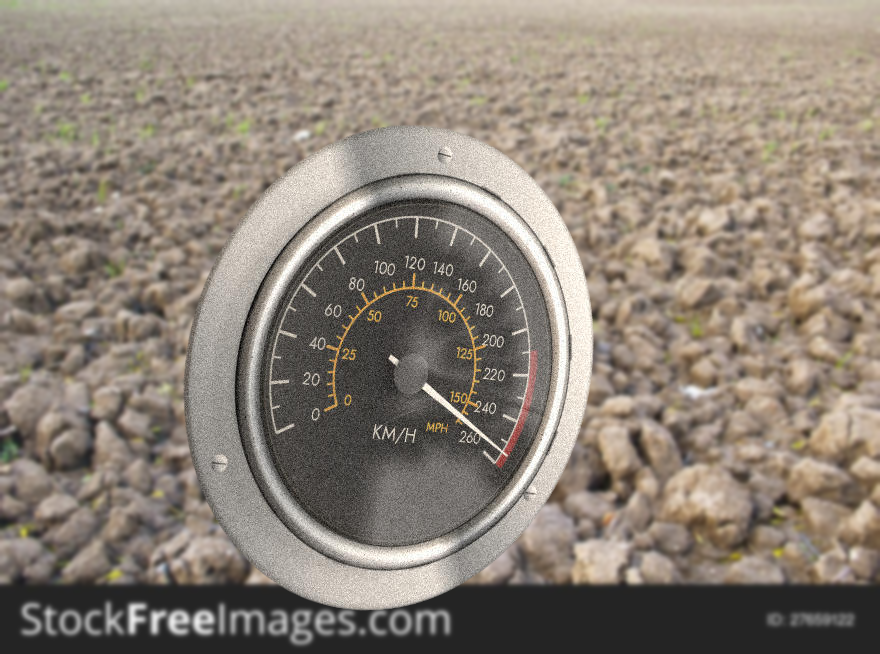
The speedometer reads 255 km/h
